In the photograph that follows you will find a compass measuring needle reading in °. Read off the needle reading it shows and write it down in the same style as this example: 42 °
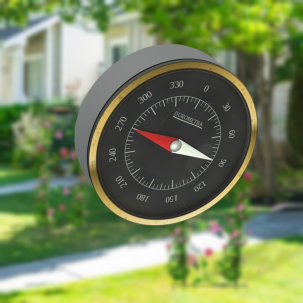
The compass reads 270 °
